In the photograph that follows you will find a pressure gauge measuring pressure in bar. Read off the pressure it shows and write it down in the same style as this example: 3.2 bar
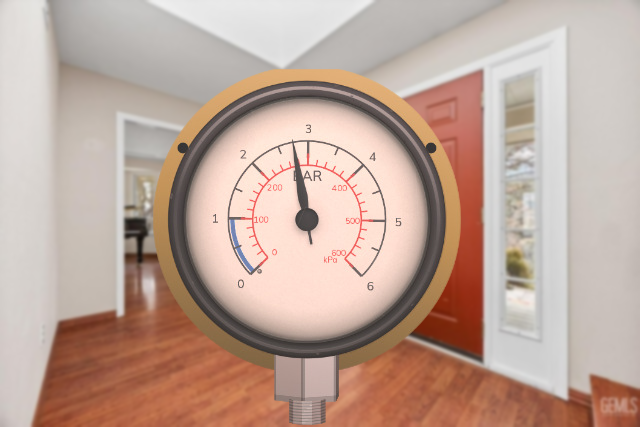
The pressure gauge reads 2.75 bar
